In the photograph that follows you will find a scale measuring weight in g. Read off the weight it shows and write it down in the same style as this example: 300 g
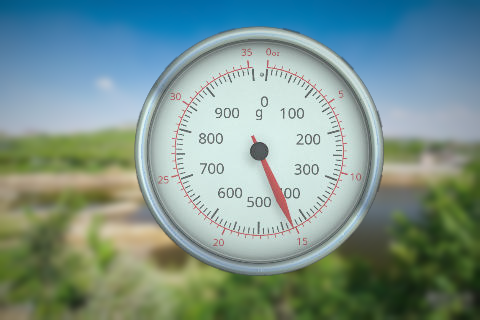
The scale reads 430 g
